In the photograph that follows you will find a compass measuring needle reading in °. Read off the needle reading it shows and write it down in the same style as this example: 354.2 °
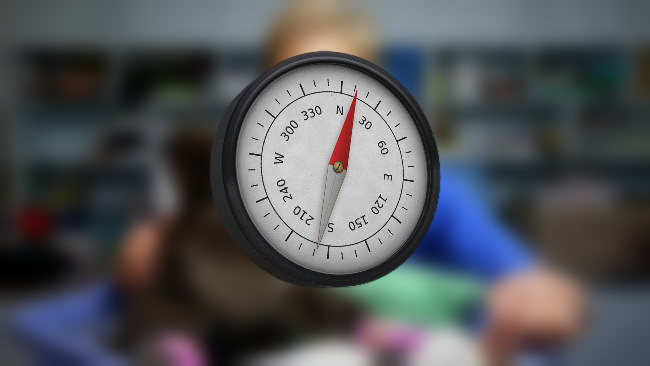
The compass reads 10 °
